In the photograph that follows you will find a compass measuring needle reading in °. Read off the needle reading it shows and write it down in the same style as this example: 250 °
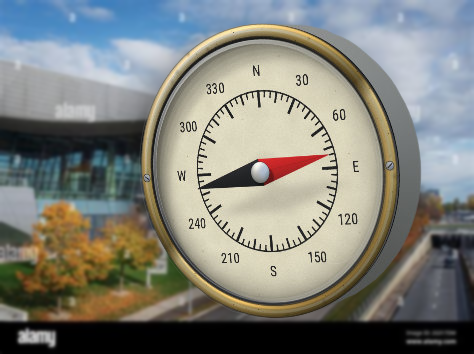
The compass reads 80 °
